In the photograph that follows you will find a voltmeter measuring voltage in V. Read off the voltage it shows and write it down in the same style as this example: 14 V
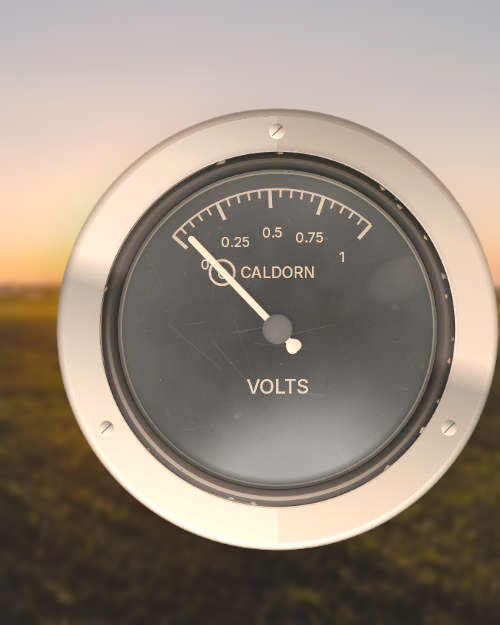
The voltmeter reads 0.05 V
